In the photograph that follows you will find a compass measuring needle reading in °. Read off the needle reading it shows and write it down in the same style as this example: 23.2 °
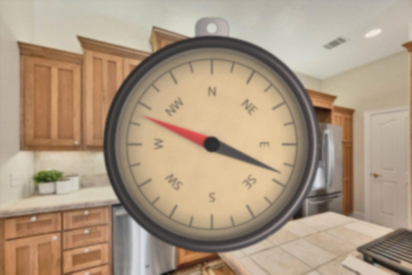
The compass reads 292.5 °
